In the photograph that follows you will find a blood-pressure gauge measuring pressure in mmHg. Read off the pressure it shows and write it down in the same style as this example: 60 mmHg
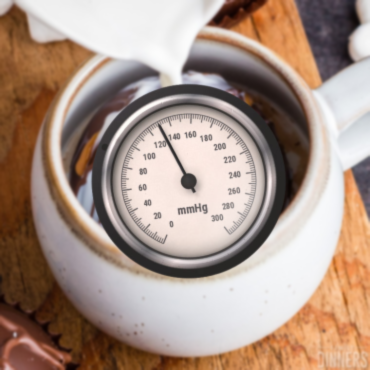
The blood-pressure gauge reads 130 mmHg
